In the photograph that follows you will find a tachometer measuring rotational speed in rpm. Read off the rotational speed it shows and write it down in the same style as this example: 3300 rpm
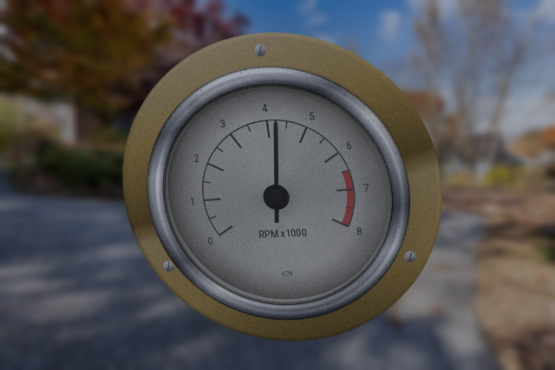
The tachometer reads 4250 rpm
